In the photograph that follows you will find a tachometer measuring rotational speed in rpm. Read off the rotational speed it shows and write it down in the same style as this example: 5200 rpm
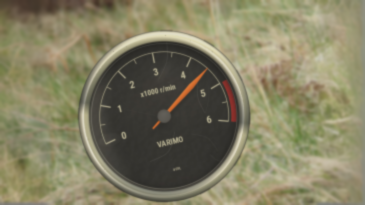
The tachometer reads 4500 rpm
